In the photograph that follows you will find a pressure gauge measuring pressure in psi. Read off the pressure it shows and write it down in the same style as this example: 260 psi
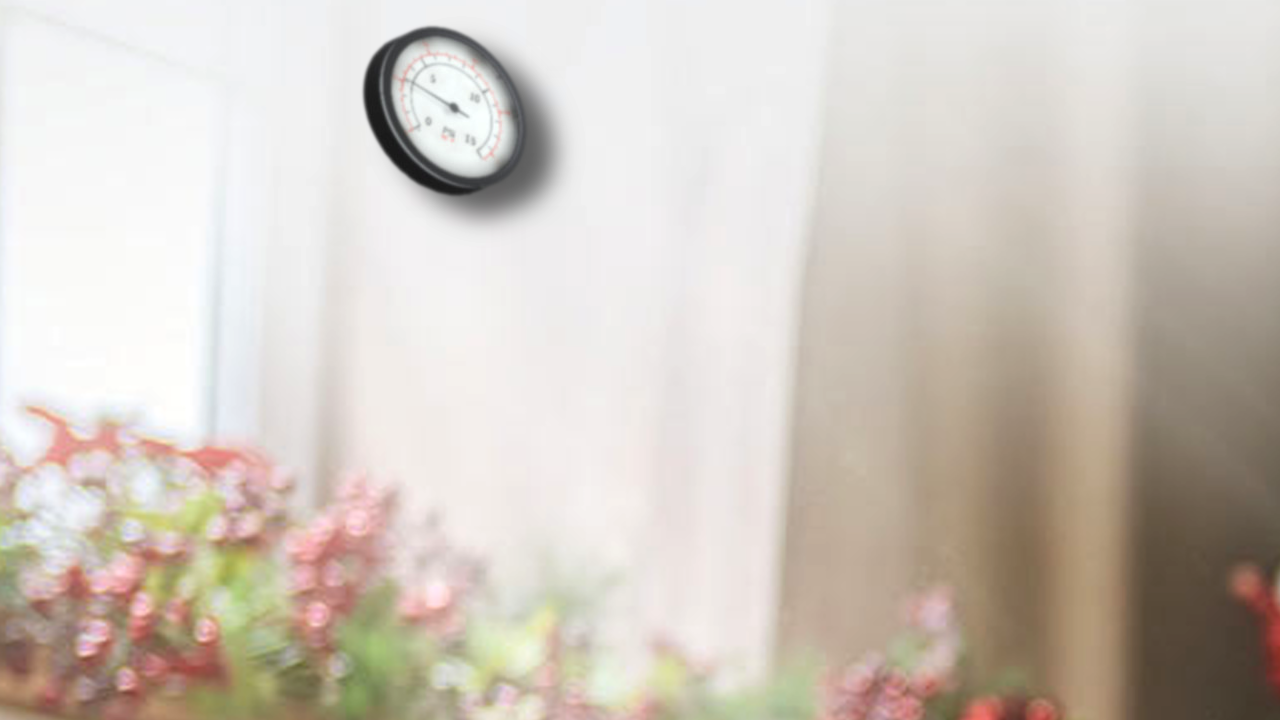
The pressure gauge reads 3 psi
